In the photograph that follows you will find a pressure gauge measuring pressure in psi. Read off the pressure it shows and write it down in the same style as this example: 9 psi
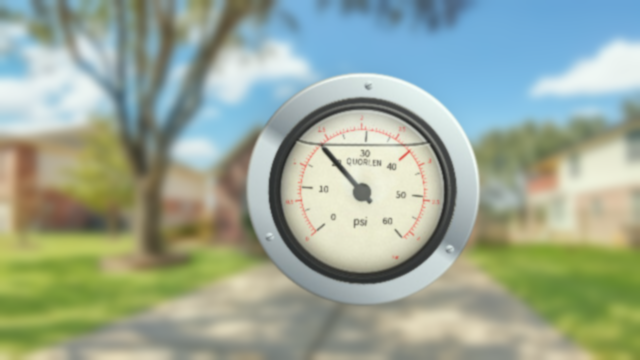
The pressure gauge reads 20 psi
